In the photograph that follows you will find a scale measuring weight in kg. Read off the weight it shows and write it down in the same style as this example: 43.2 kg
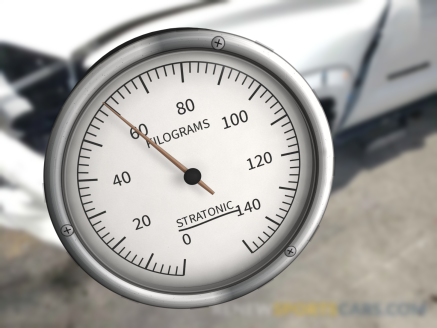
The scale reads 60 kg
